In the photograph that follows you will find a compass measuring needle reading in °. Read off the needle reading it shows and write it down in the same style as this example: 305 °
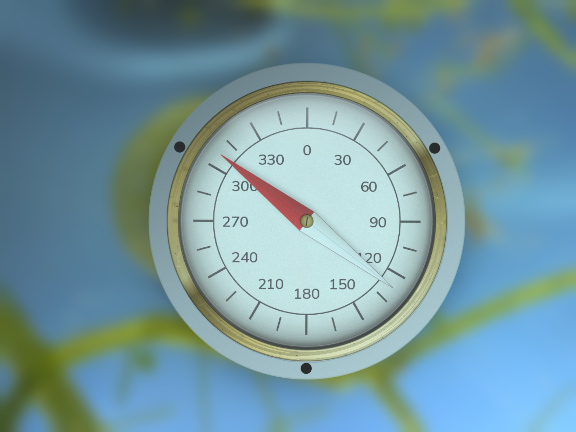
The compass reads 307.5 °
